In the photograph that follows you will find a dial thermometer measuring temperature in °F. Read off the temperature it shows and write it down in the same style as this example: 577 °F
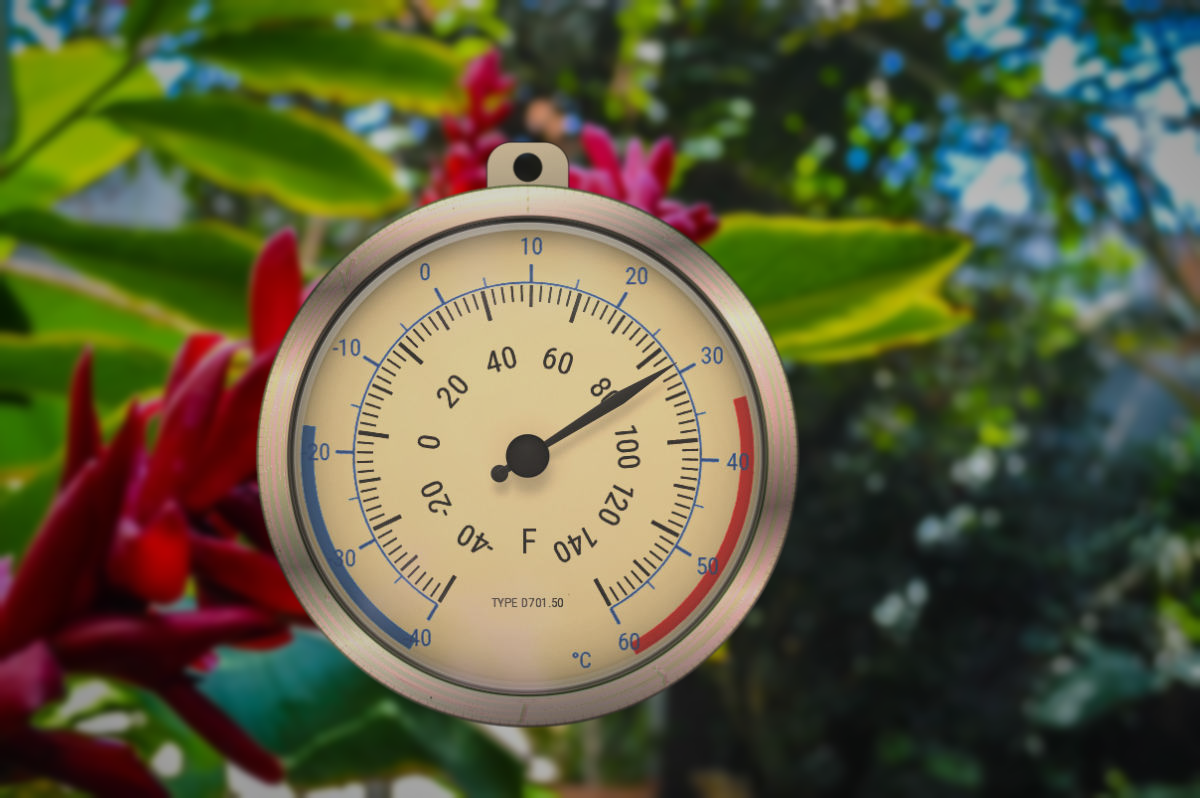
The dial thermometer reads 84 °F
